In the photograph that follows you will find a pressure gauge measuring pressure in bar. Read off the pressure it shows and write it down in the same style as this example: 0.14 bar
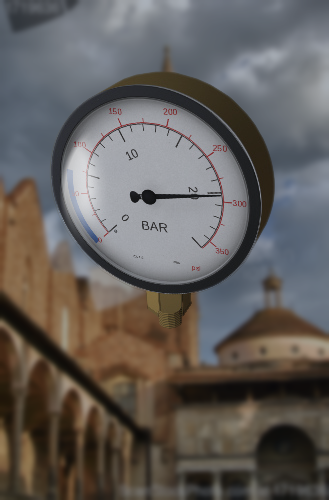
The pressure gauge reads 20 bar
